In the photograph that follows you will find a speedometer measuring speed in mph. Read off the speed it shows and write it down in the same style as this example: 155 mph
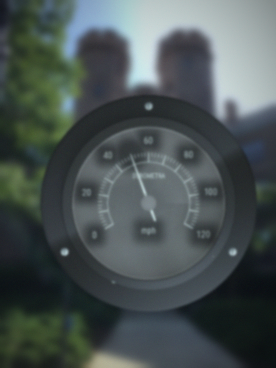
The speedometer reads 50 mph
